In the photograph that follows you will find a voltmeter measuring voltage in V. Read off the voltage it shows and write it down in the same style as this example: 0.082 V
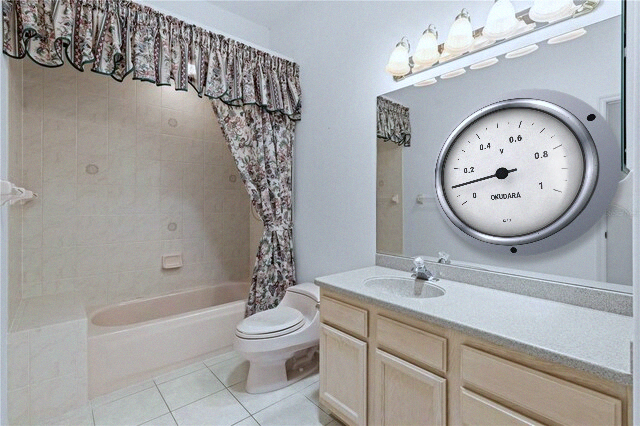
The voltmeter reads 0.1 V
